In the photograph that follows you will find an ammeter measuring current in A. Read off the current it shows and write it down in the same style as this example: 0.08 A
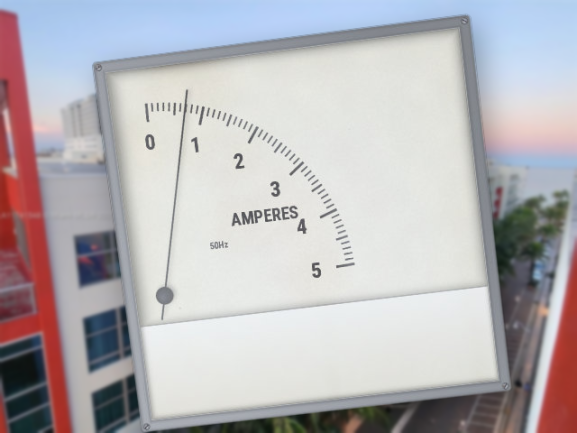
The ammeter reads 0.7 A
